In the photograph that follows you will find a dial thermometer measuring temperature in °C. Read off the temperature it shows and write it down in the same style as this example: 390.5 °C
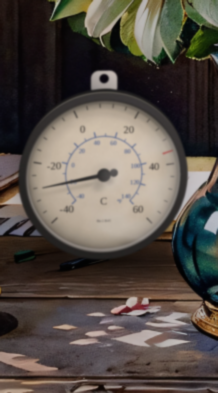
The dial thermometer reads -28 °C
